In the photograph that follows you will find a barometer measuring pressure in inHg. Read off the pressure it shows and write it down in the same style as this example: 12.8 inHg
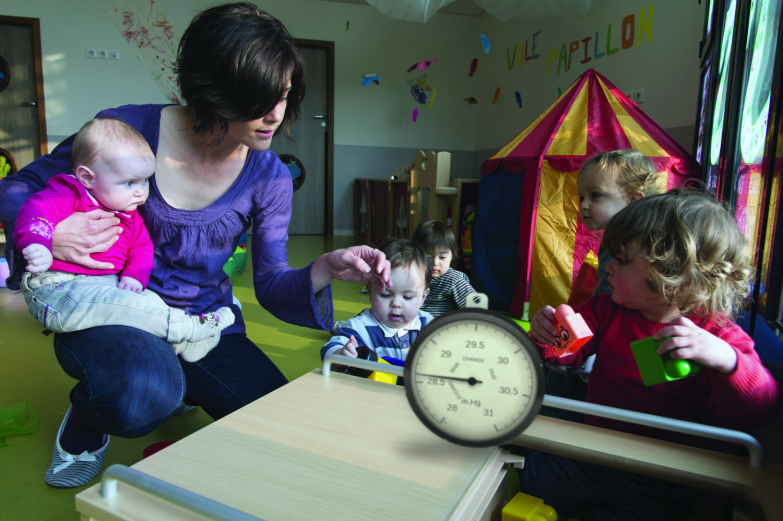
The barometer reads 28.6 inHg
